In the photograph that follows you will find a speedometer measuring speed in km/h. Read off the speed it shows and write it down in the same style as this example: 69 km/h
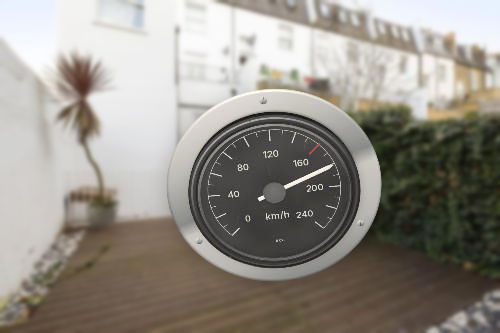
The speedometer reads 180 km/h
